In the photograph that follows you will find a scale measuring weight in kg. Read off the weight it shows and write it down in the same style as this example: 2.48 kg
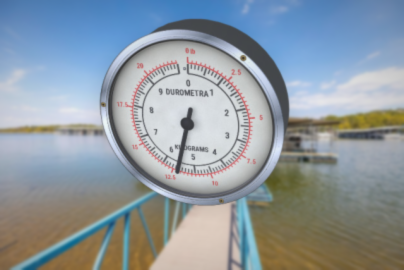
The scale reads 5.5 kg
